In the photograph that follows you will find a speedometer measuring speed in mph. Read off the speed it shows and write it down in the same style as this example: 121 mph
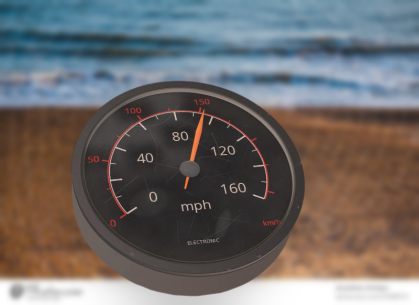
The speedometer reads 95 mph
